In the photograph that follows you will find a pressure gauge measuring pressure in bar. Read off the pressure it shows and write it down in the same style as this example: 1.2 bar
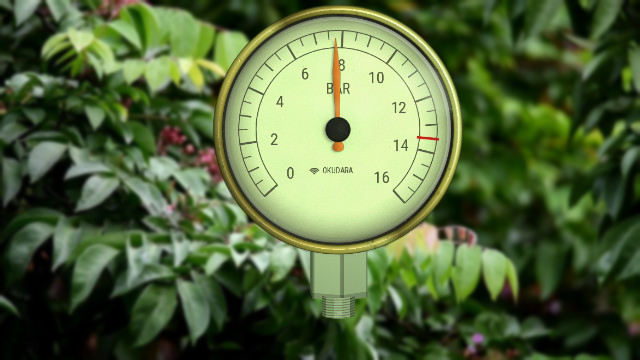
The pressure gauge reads 7.75 bar
